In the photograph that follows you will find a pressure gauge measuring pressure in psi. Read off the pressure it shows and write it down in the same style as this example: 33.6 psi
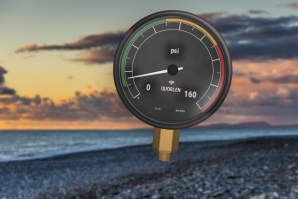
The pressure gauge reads 15 psi
